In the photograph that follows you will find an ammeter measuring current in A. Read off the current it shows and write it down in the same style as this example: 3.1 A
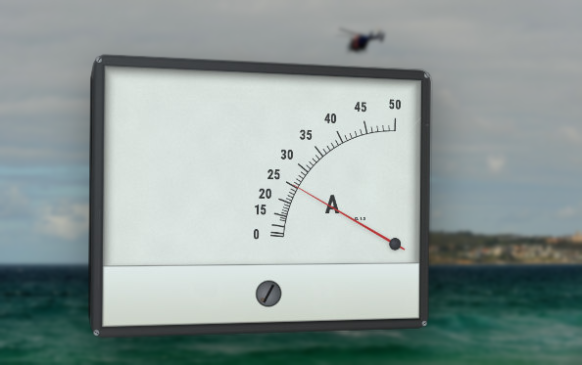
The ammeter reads 25 A
